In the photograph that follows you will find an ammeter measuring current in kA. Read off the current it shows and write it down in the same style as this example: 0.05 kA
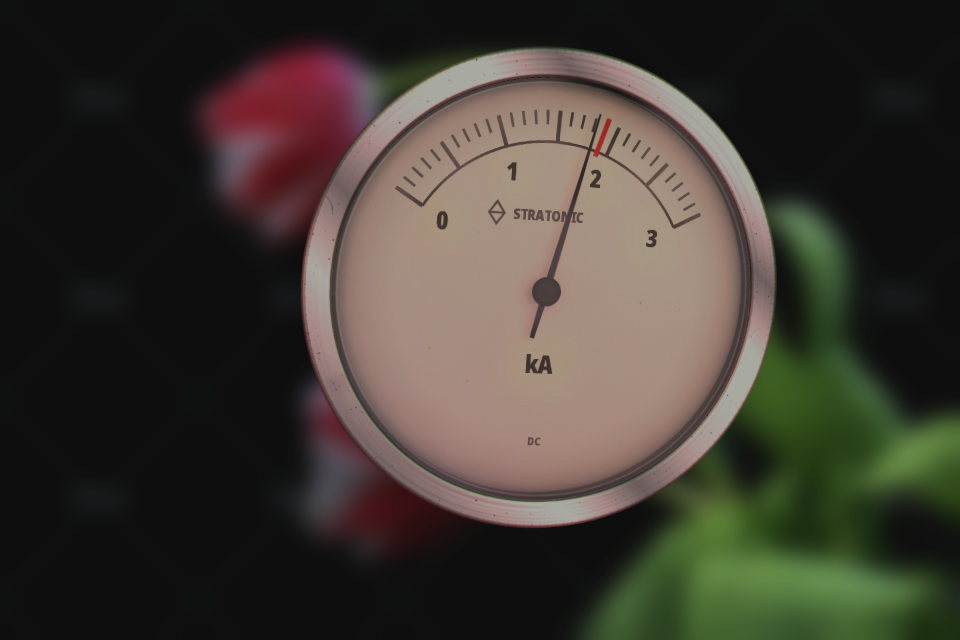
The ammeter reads 1.8 kA
